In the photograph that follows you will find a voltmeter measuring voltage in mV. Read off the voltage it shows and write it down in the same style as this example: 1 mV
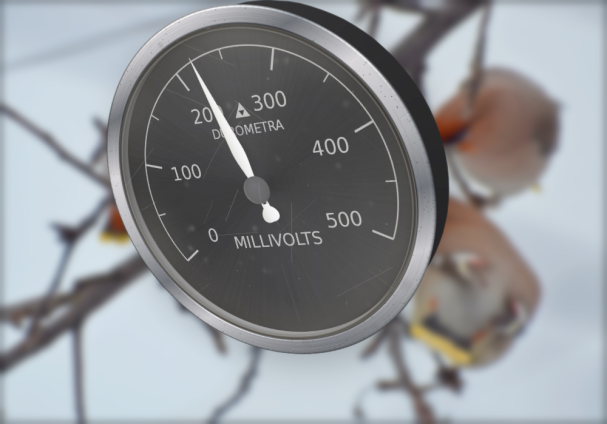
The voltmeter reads 225 mV
